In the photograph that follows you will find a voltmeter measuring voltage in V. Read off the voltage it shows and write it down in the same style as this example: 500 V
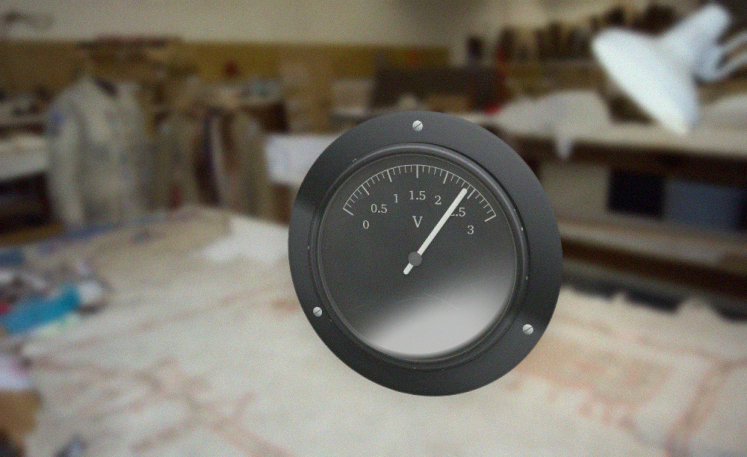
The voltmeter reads 2.4 V
